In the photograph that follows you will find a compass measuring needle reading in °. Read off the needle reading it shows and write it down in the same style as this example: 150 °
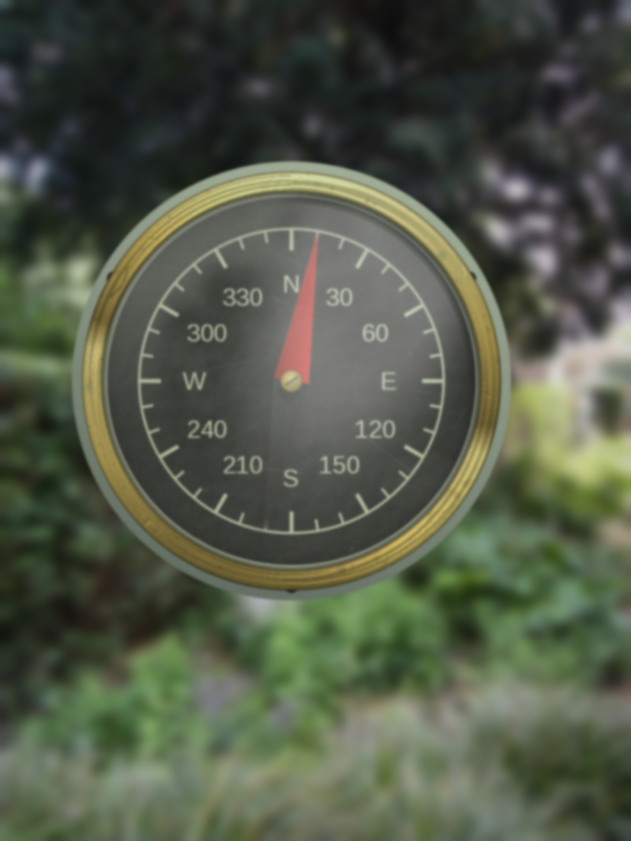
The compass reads 10 °
